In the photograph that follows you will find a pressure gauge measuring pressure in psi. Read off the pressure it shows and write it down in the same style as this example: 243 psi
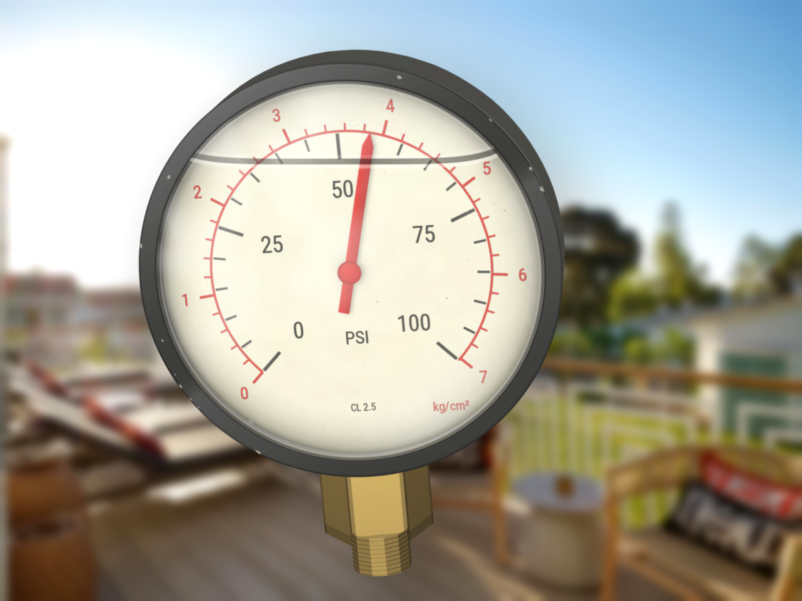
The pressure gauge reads 55 psi
